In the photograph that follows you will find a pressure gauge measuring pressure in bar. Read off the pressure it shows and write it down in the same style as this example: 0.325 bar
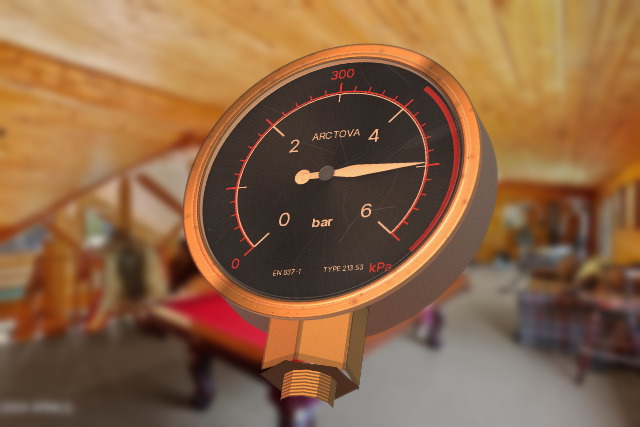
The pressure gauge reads 5 bar
